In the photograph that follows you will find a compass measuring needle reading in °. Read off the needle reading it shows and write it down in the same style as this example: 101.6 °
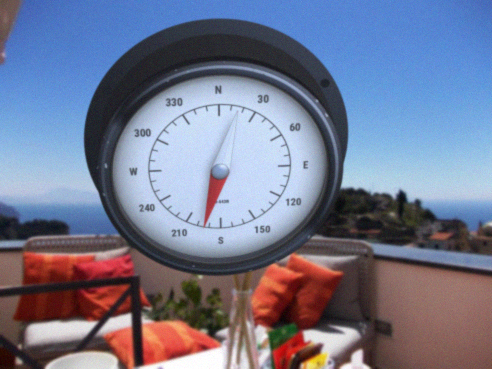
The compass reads 195 °
